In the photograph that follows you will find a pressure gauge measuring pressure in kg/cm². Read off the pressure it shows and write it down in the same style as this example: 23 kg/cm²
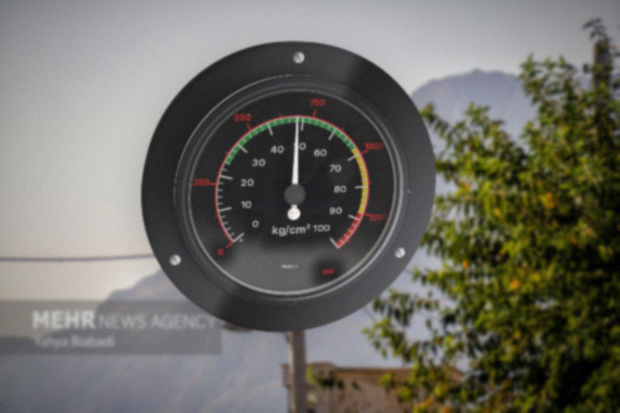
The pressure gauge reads 48 kg/cm²
